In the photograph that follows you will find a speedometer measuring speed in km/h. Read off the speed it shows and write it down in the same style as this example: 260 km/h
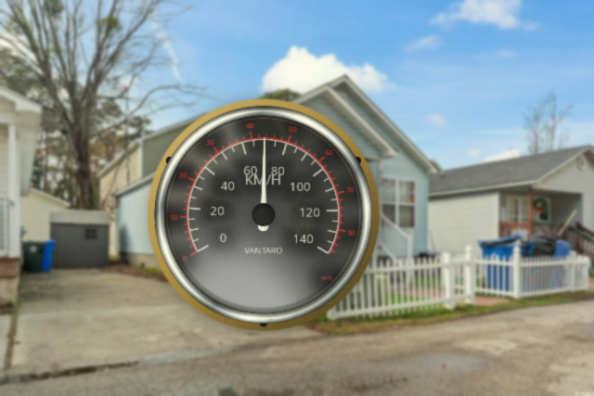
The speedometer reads 70 km/h
